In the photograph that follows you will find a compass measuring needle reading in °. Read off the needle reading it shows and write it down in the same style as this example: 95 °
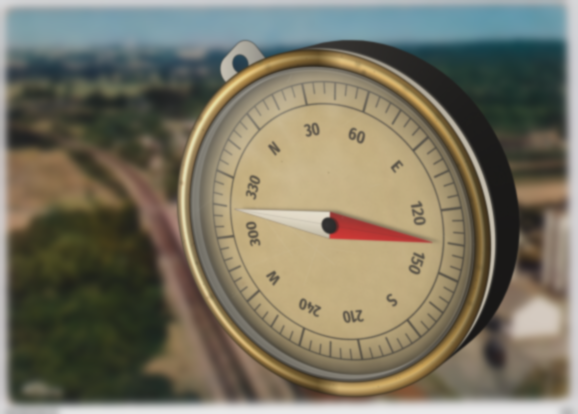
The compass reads 135 °
